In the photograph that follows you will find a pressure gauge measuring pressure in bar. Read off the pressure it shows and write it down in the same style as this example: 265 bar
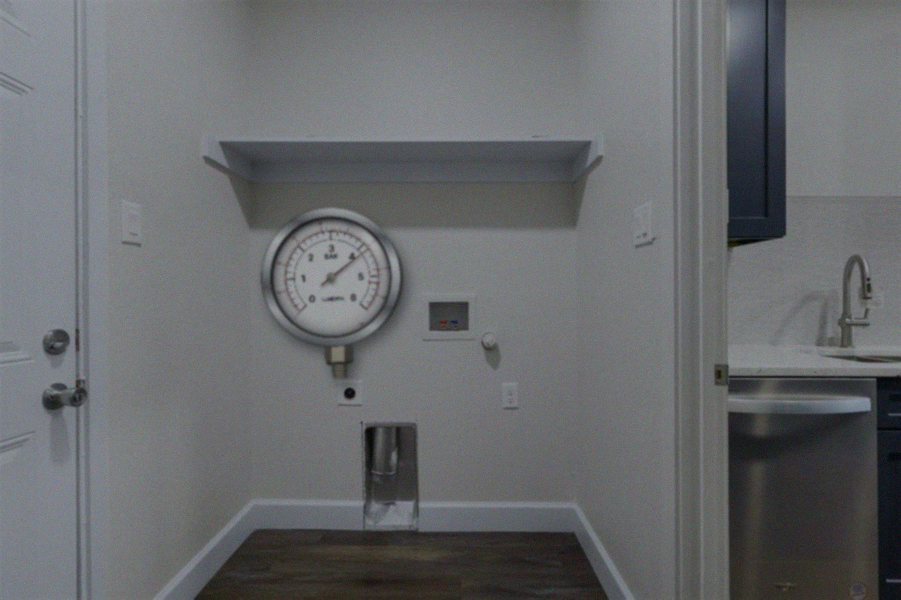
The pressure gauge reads 4.2 bar
